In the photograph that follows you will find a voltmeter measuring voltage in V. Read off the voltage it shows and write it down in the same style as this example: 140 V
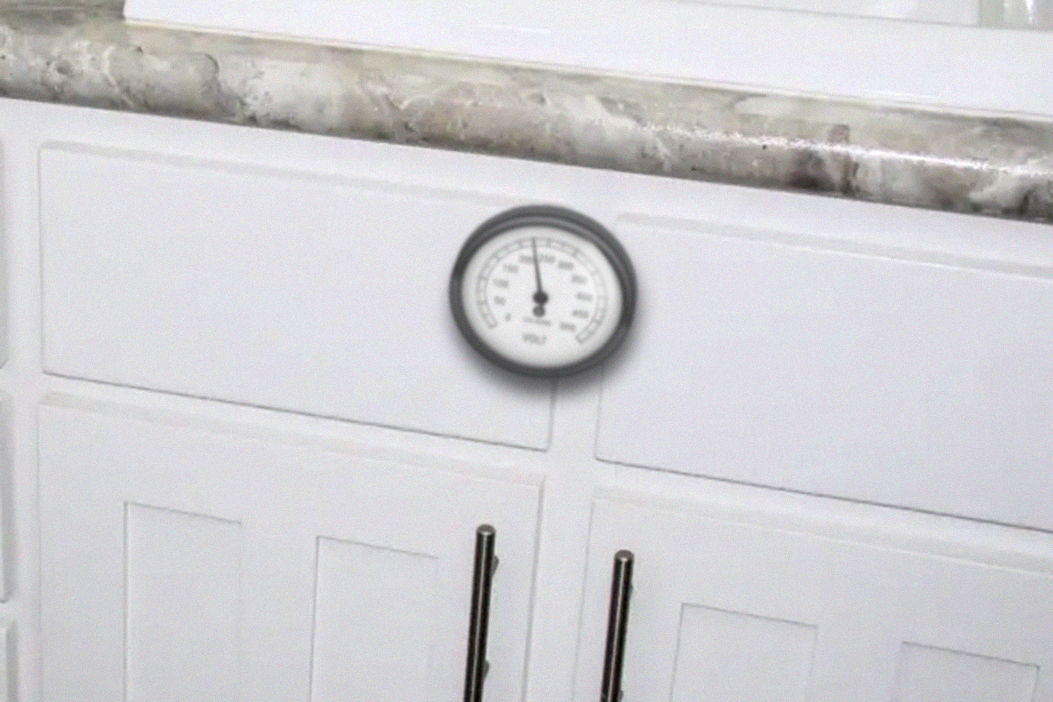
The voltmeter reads 225 V
